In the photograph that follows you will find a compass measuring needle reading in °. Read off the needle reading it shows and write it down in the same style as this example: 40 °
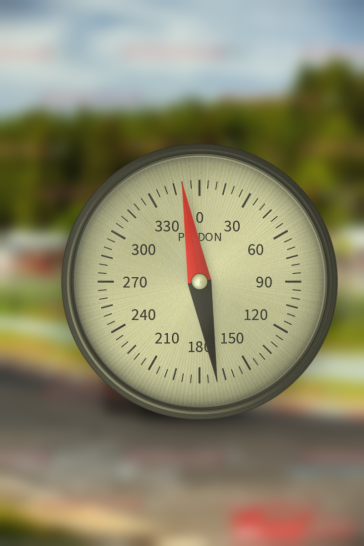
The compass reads 350 °
